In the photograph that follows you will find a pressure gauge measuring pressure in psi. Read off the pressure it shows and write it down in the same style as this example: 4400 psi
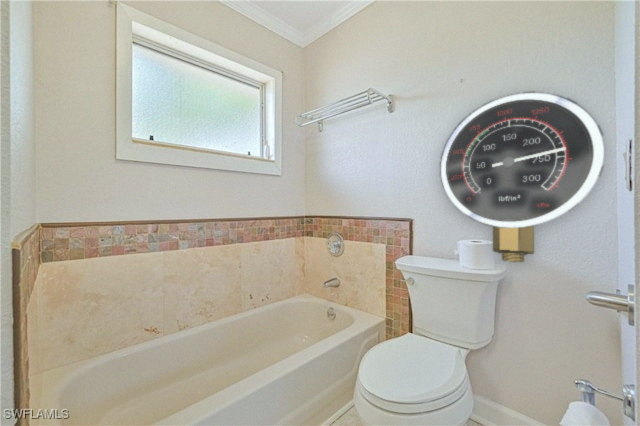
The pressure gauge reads 240 psi
